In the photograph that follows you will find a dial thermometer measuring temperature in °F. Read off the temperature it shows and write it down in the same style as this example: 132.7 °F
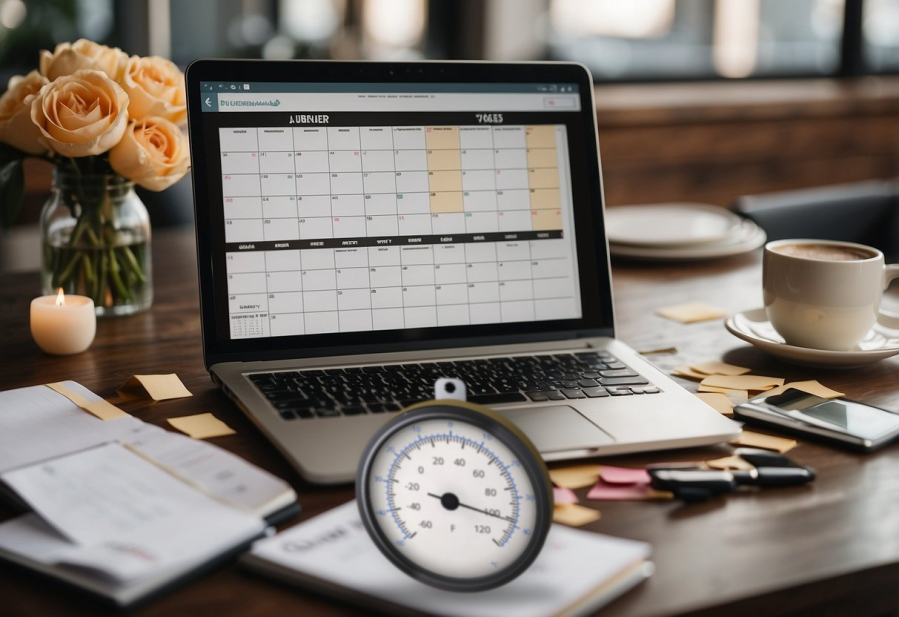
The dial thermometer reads 100 °F
